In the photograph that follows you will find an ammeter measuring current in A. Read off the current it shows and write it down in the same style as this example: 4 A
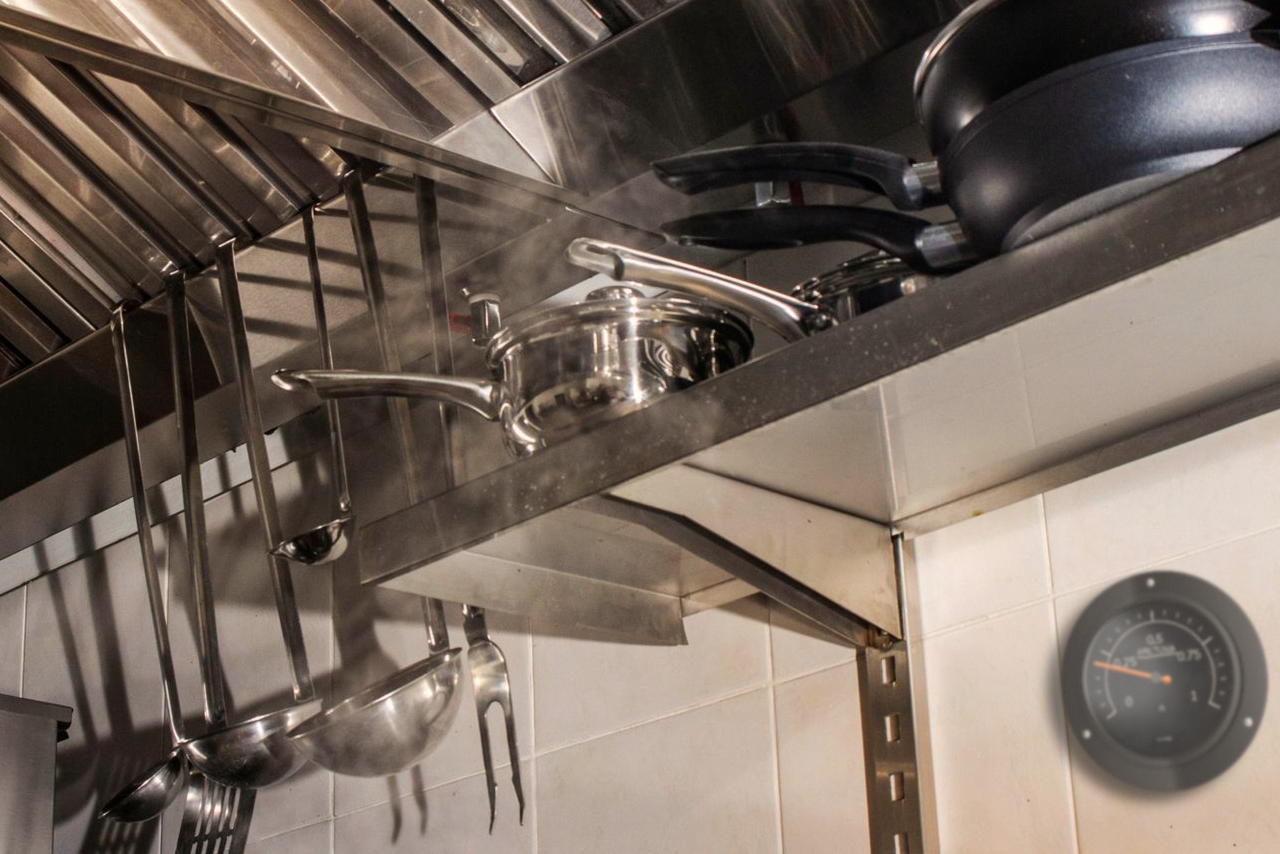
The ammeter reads 0.2 A
